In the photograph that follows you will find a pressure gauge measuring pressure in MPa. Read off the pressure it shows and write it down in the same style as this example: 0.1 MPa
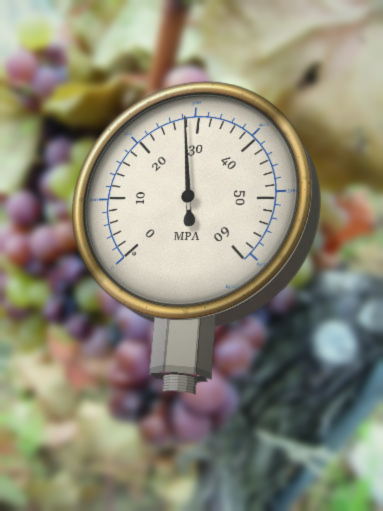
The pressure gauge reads 28 MPa
